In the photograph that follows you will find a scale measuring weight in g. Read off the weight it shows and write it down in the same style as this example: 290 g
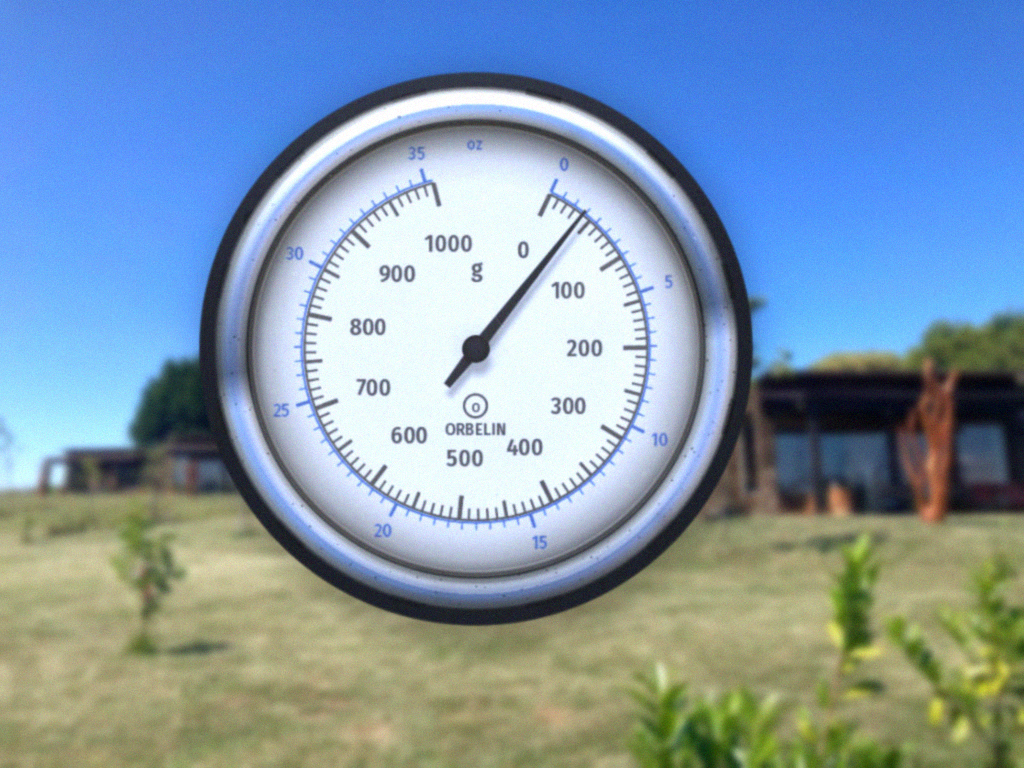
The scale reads 40 g
